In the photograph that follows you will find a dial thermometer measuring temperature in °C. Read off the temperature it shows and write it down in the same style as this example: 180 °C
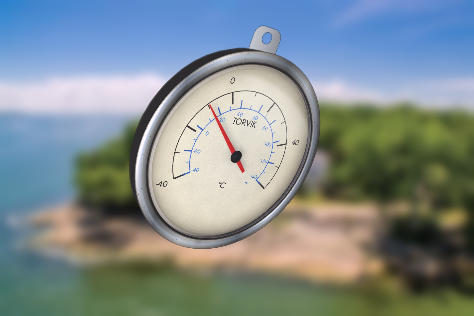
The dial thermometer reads -10 °C
